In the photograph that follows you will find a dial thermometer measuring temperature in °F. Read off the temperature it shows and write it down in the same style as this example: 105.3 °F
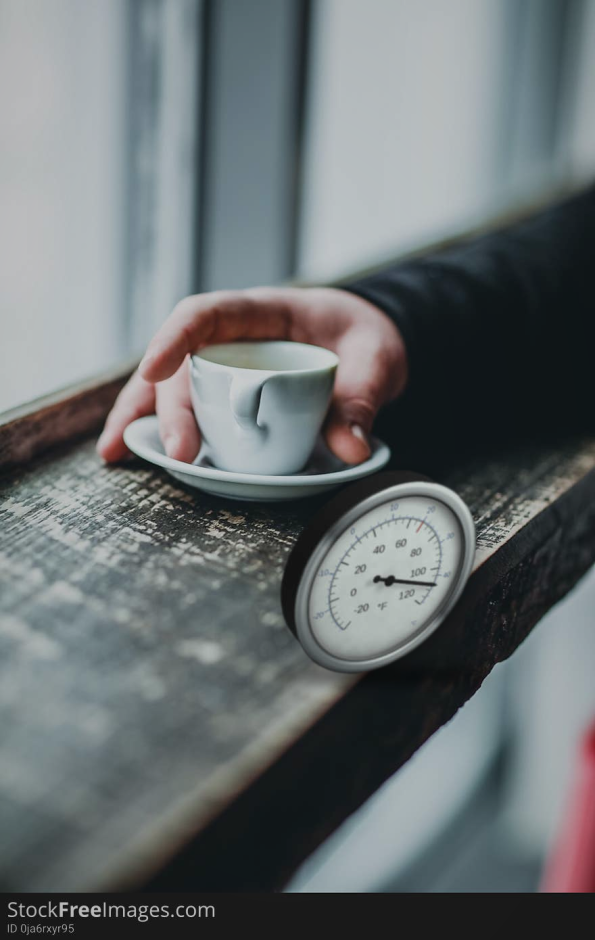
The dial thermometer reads 108 °F
